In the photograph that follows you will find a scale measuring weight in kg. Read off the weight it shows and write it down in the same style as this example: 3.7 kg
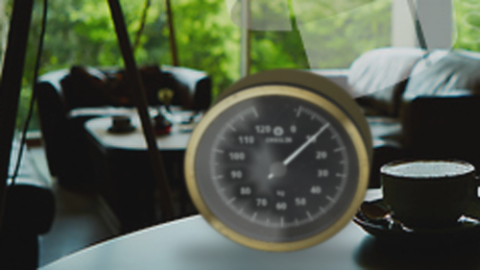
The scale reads 10 kg
